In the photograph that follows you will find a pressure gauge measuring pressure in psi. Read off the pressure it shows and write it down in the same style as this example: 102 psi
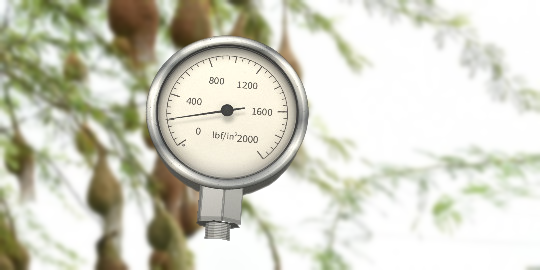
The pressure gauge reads 200 psi
